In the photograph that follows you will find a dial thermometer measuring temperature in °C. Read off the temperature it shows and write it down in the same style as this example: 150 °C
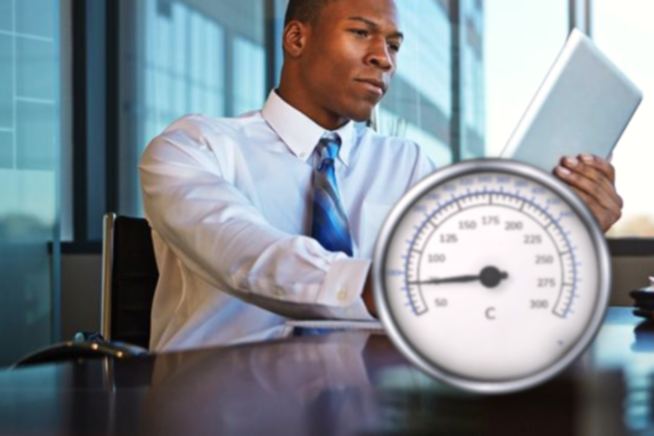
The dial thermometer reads 75 °C
